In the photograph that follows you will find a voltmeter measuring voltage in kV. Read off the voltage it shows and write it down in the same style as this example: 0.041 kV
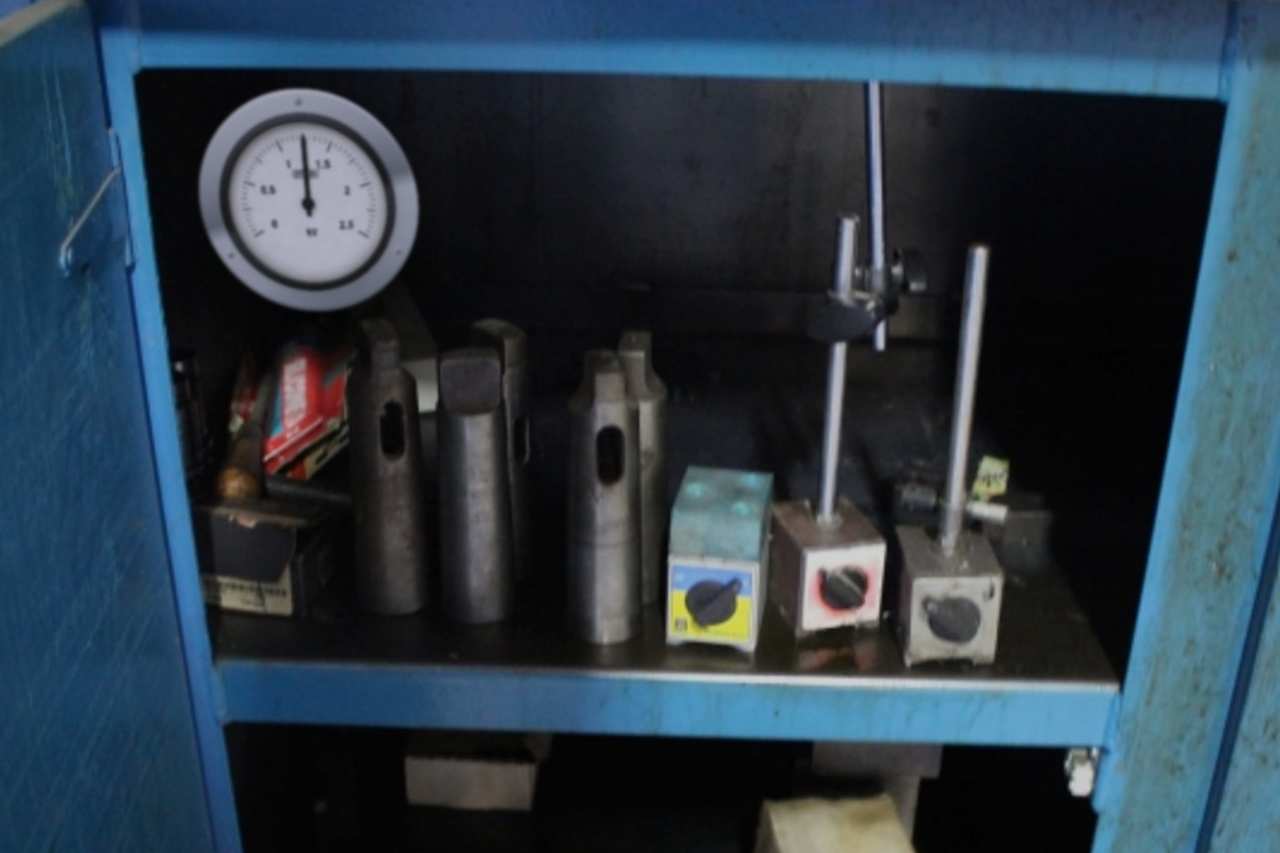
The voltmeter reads 1.25 kV
